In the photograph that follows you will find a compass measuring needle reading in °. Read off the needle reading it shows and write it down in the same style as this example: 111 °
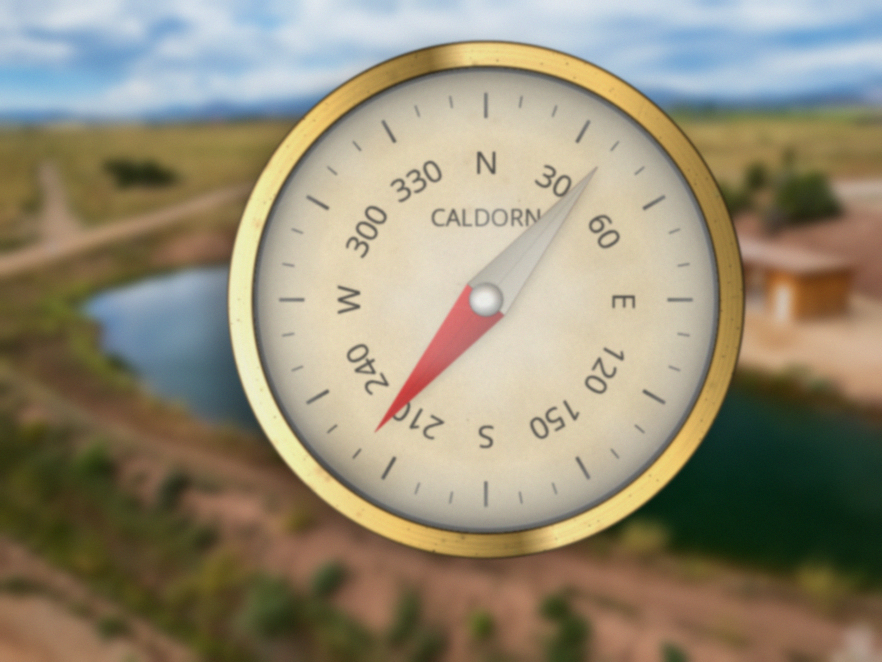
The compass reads 220 °
